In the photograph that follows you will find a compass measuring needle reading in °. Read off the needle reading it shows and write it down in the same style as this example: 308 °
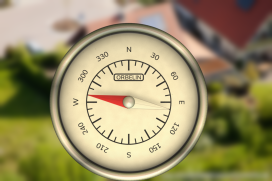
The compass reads 280 °
